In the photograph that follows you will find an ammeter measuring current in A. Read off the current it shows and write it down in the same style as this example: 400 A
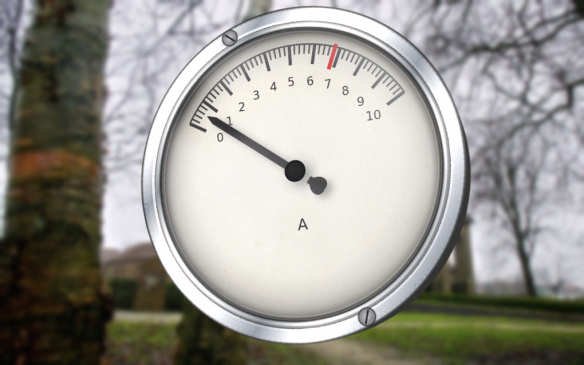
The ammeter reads 0.6 A
